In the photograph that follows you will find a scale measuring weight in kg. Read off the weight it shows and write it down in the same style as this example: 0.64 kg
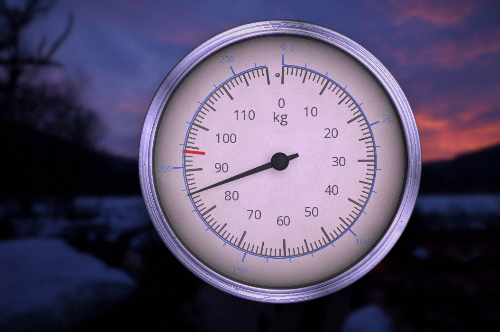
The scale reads 85 kg
